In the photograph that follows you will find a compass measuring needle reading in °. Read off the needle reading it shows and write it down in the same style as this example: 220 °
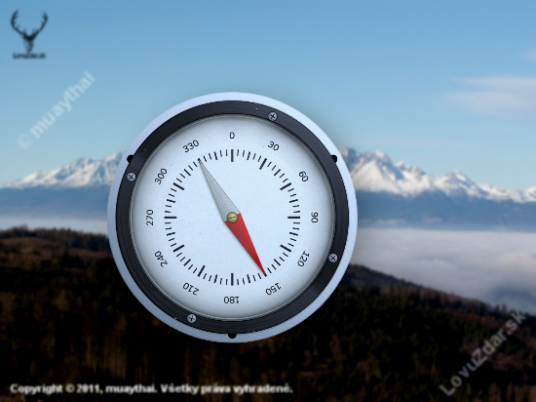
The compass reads 150 °
